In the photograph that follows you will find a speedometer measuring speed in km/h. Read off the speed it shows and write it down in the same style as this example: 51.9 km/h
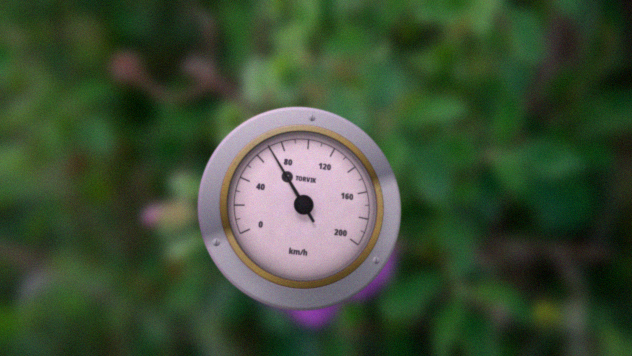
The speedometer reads 70 km/h
